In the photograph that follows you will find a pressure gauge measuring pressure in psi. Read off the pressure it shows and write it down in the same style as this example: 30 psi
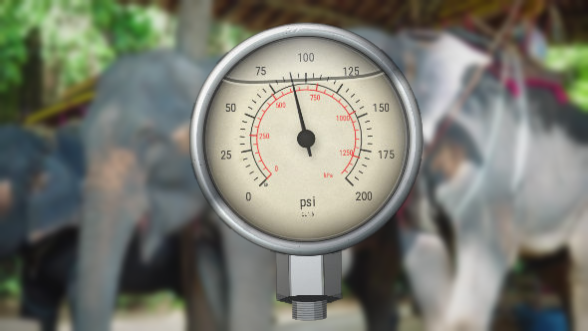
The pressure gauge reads 90 psi
